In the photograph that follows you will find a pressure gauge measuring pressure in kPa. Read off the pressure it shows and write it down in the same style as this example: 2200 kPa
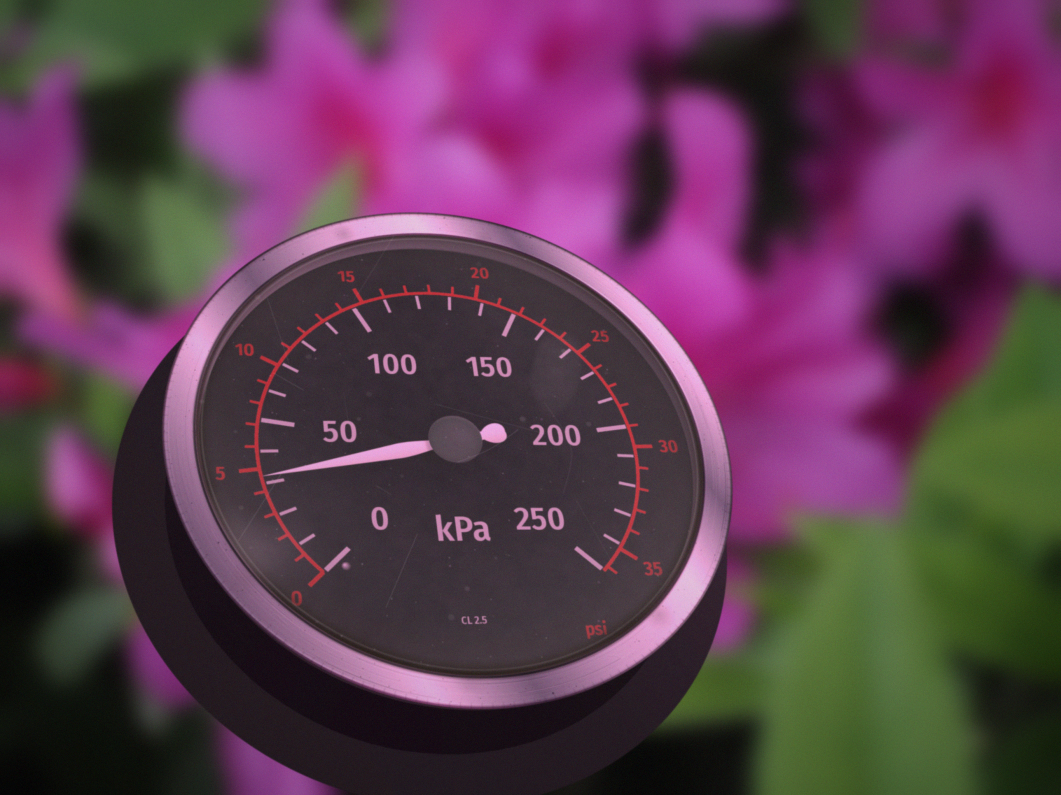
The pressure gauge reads 30 kPa
